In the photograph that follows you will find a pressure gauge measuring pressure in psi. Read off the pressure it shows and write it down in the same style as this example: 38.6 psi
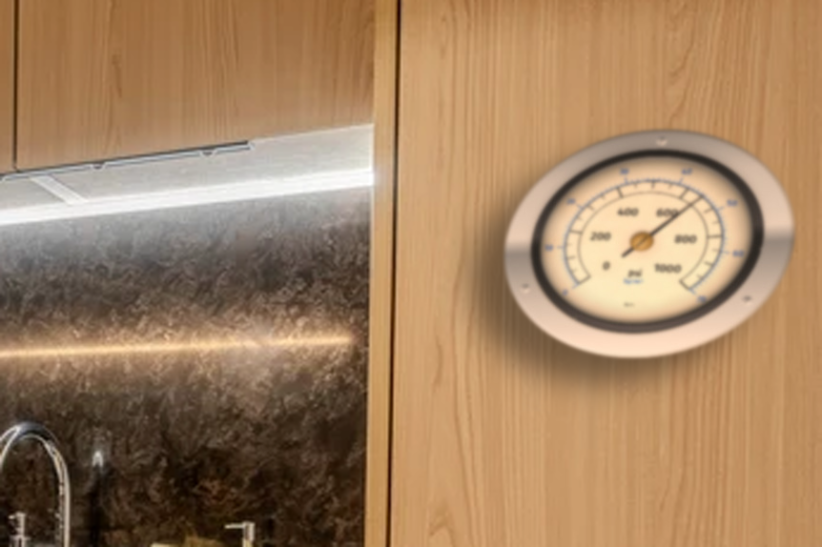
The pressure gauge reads 650 psi
